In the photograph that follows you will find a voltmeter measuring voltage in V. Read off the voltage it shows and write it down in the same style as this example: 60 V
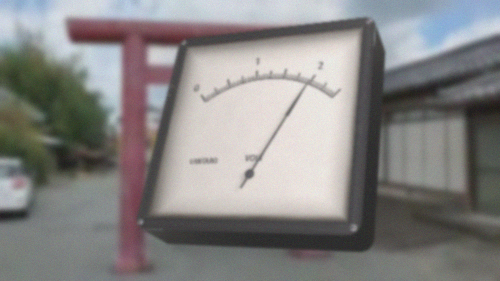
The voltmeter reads 2 V
